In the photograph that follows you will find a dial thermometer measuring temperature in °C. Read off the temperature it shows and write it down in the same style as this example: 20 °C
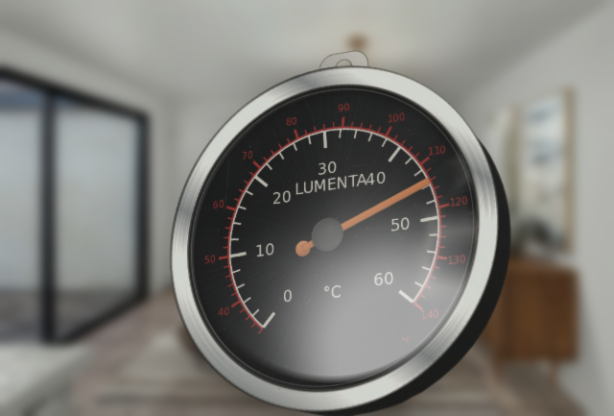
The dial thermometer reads 46 °C
